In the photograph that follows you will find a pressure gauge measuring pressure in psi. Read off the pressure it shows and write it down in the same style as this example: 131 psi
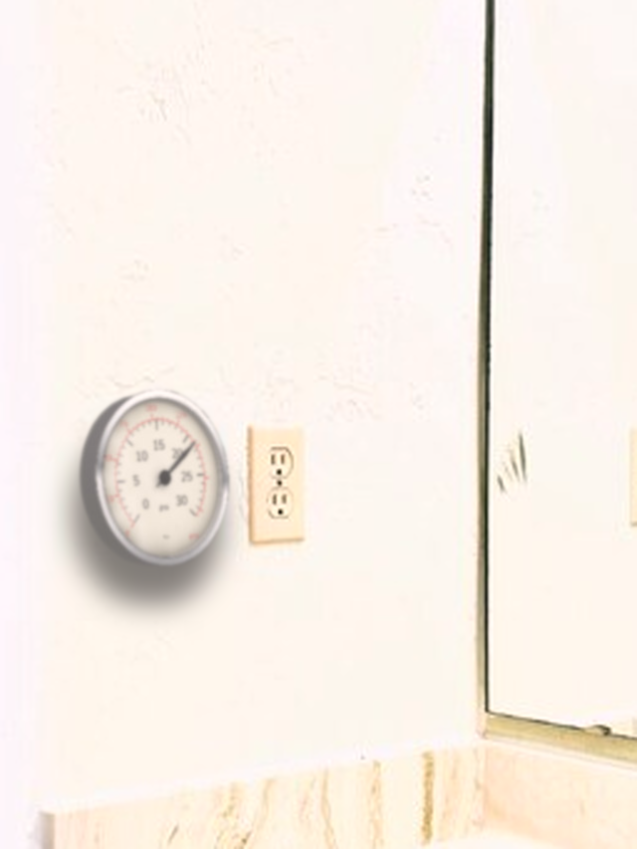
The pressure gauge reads 21 psi
